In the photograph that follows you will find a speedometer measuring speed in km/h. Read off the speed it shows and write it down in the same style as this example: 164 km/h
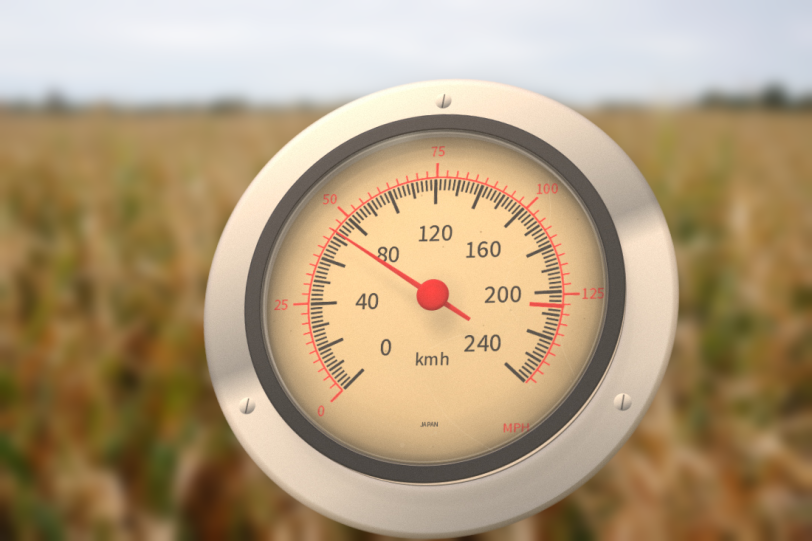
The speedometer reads 72 km/h
